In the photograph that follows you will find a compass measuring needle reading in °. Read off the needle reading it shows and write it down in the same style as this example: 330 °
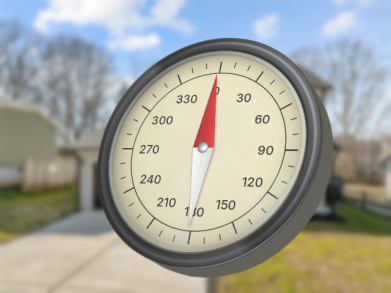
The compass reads 0 °
